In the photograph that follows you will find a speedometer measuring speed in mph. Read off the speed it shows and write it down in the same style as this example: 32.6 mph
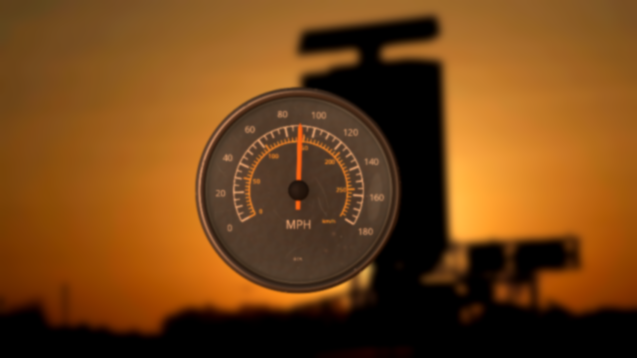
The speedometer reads 90 mph
